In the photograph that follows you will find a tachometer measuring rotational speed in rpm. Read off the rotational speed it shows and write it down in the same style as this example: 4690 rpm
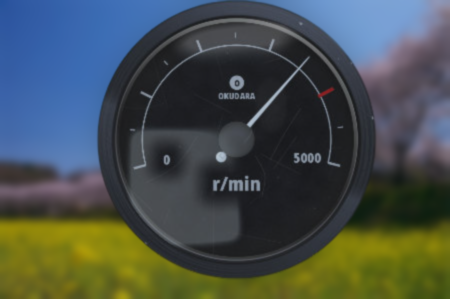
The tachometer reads 3500 rpm
